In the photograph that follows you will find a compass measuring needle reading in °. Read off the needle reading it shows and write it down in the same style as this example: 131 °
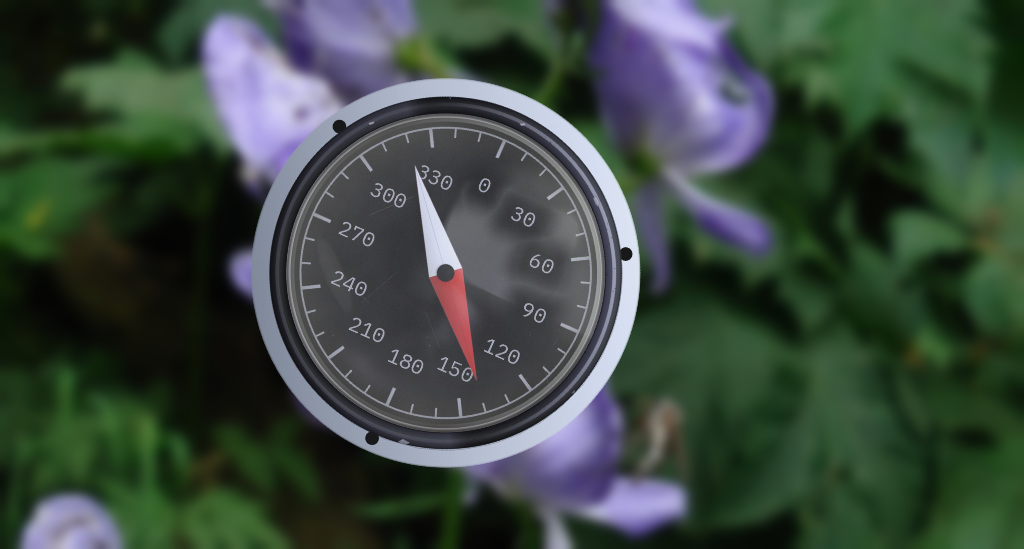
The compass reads 140 °
